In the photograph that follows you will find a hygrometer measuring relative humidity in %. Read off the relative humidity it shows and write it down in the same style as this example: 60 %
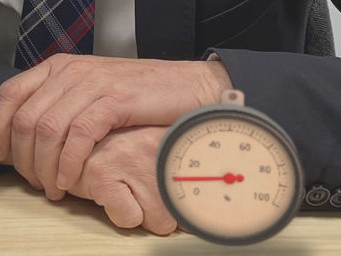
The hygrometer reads 10 %
